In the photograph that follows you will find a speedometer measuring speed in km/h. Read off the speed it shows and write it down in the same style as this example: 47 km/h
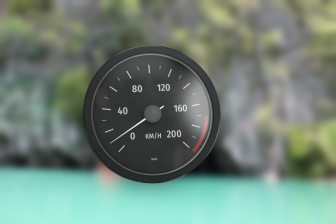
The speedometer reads 10 km/h
